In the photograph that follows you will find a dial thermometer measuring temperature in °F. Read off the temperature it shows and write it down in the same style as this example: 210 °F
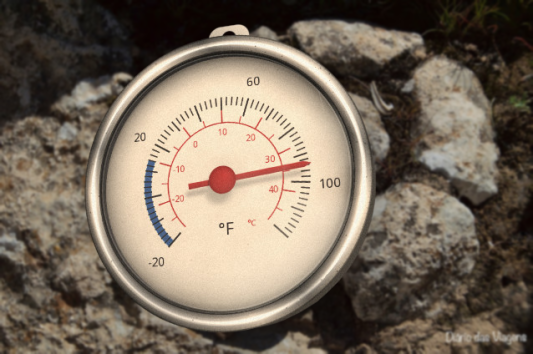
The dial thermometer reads 94 °F
